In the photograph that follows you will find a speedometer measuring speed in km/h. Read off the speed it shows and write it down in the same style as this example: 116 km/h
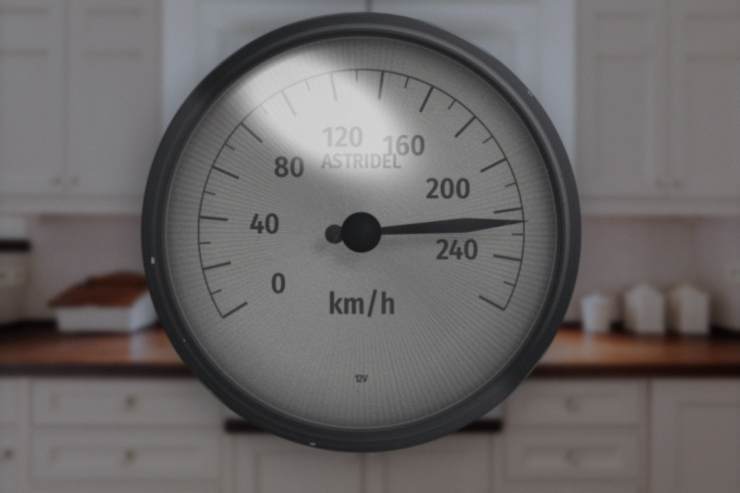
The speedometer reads 225 km/h
